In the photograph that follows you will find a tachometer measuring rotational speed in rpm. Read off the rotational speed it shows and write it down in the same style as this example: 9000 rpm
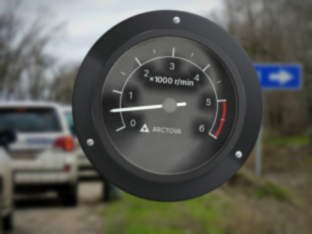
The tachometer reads 500 rpm
